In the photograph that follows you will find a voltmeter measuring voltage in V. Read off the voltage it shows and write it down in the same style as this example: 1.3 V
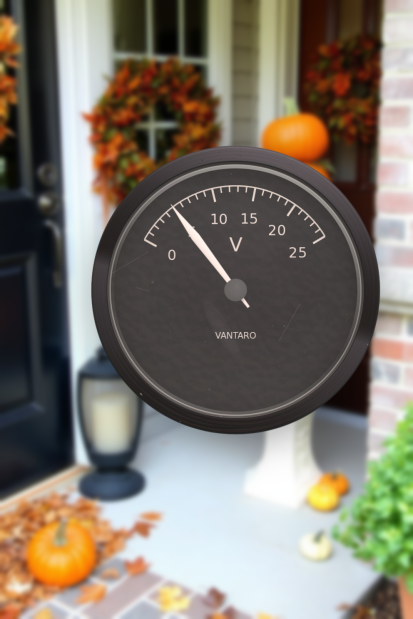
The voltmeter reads 5 V
